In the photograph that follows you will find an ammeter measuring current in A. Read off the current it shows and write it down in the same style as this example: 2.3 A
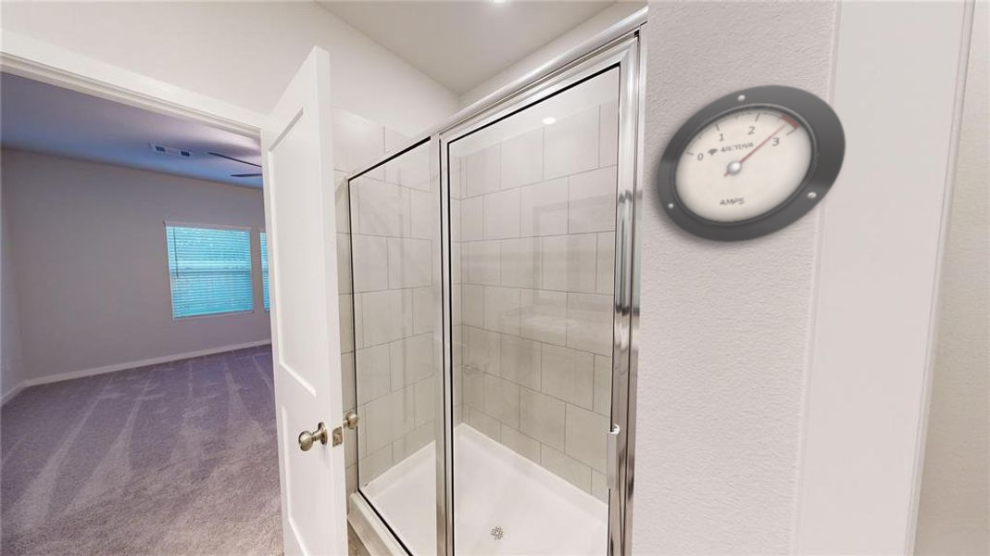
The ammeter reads 2.75 A
